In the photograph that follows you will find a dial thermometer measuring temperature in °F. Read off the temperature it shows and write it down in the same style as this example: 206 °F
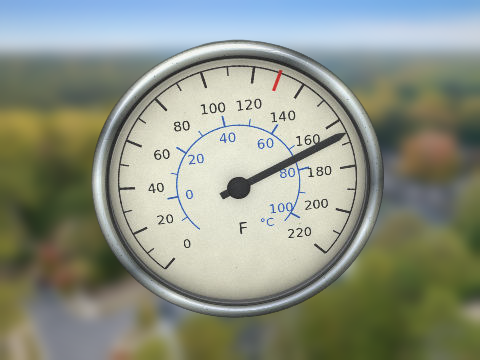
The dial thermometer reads 165 °F
